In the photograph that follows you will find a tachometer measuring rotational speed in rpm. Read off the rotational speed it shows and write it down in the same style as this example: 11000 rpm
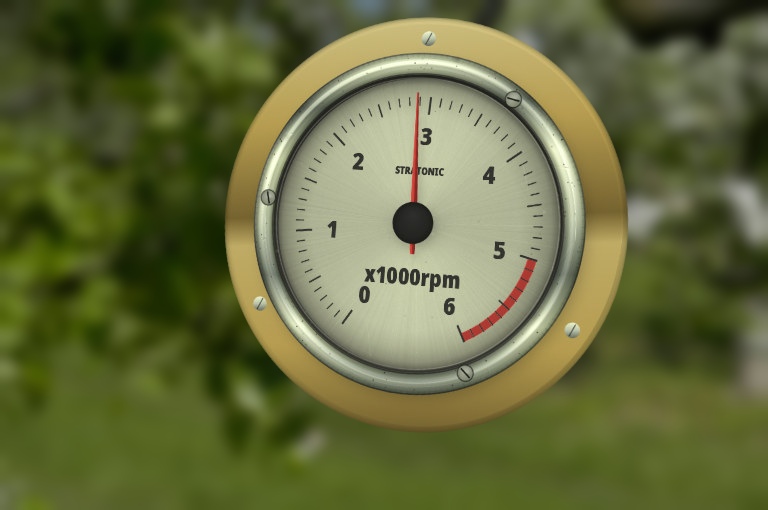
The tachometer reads 2900 rpm
